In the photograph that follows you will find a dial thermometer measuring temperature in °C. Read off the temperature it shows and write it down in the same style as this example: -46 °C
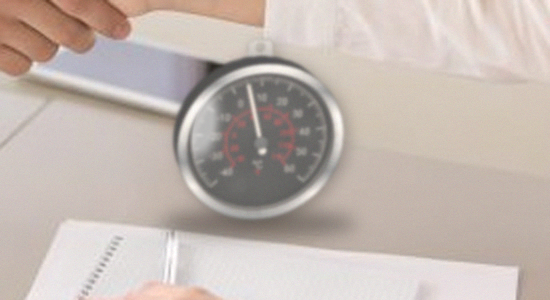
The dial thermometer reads 5 °C
